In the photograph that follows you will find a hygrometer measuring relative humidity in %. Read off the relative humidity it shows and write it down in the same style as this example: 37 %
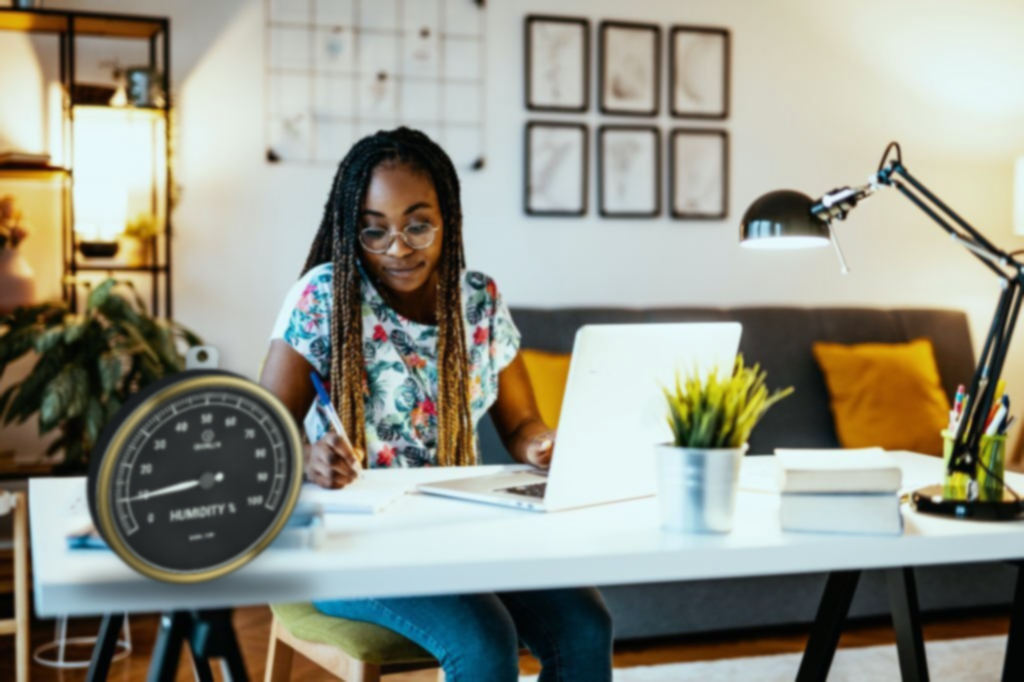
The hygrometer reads 10 %
